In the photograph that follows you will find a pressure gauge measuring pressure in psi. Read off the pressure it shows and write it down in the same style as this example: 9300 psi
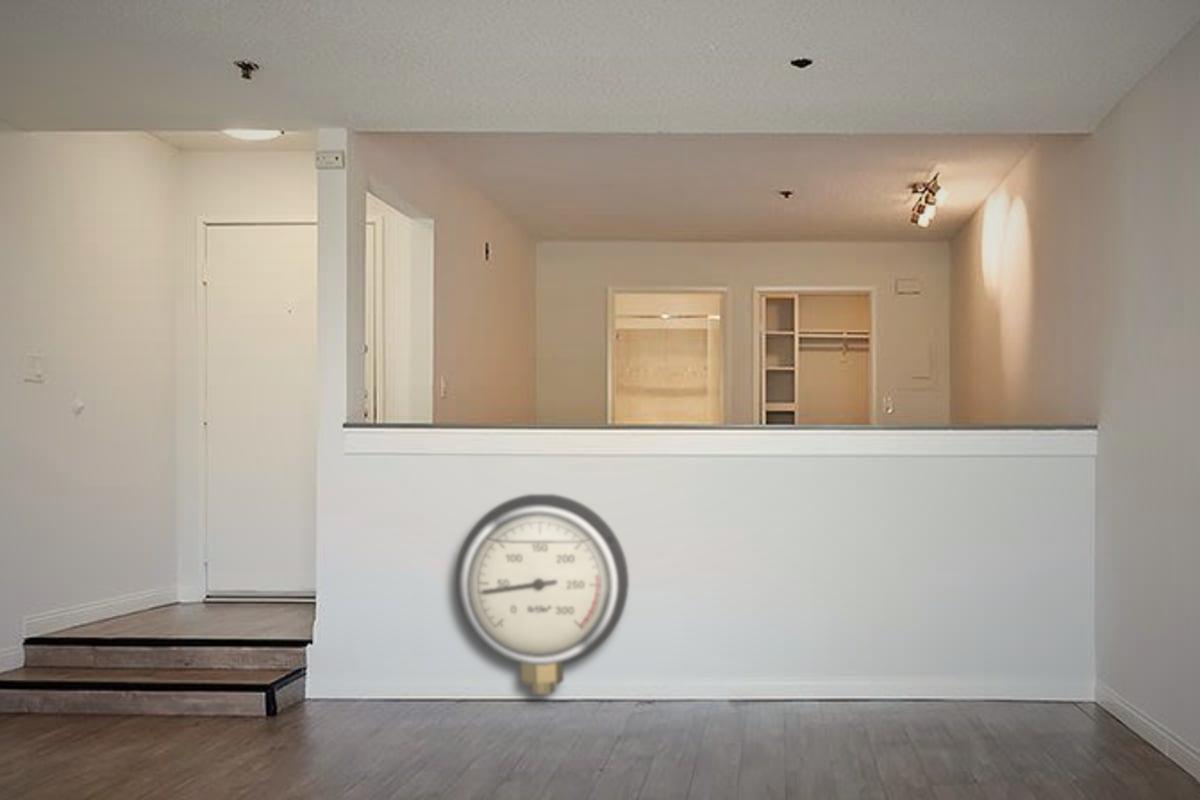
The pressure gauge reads 40 psi
